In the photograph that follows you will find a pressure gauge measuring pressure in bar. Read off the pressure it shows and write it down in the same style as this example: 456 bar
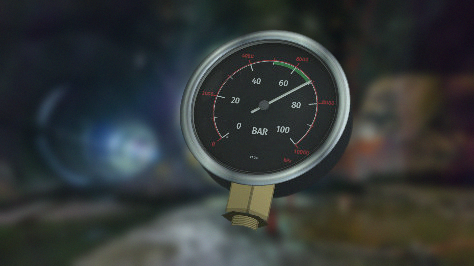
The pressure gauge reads 70 bar
